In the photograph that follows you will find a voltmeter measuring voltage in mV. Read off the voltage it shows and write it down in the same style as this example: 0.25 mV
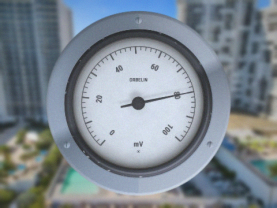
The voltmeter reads 80 mV
